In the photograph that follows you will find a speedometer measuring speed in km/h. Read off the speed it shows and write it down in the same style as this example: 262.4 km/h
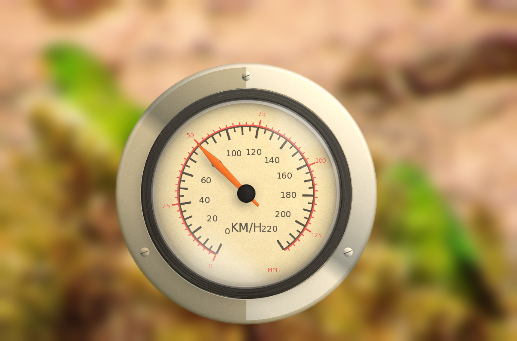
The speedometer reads 80 km/h
